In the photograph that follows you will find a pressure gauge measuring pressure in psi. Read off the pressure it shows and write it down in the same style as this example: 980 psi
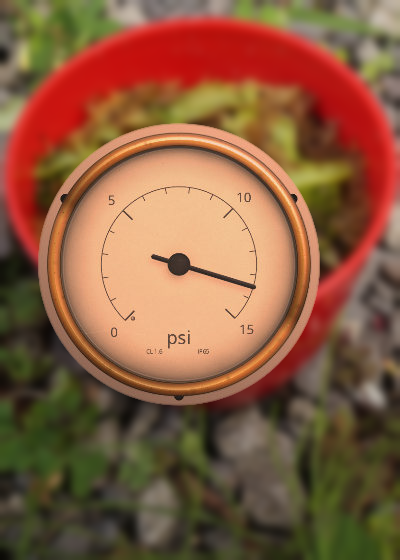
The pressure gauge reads 13.5 psi
